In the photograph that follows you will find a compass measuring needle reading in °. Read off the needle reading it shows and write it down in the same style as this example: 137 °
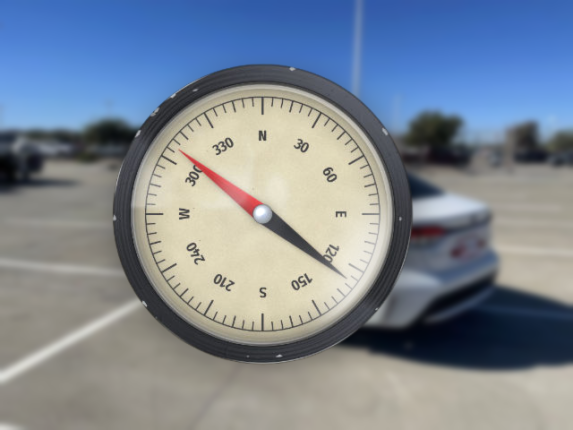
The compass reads 307.5 °
